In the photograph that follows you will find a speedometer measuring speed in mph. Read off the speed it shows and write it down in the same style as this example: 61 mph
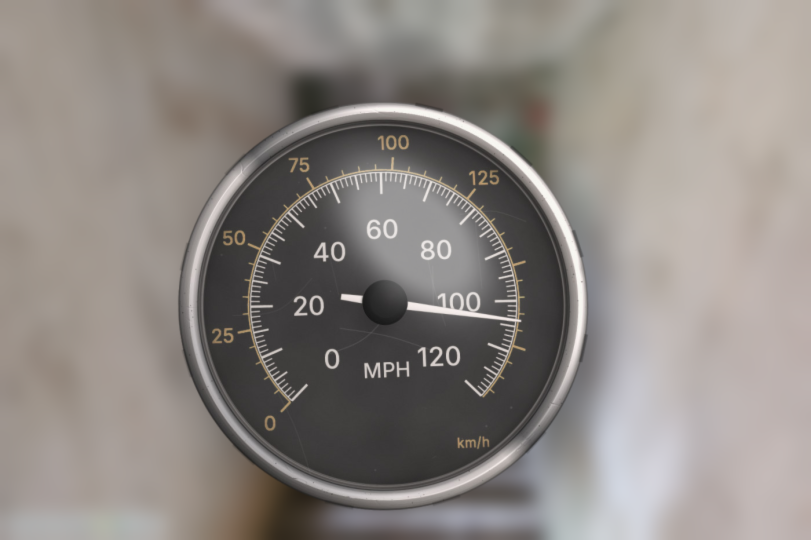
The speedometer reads 104 mph
